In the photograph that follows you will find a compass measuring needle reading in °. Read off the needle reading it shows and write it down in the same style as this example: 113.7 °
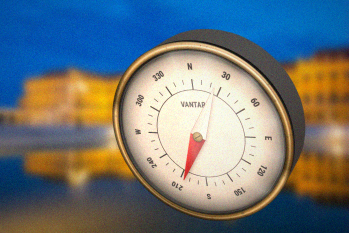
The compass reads 205 °
